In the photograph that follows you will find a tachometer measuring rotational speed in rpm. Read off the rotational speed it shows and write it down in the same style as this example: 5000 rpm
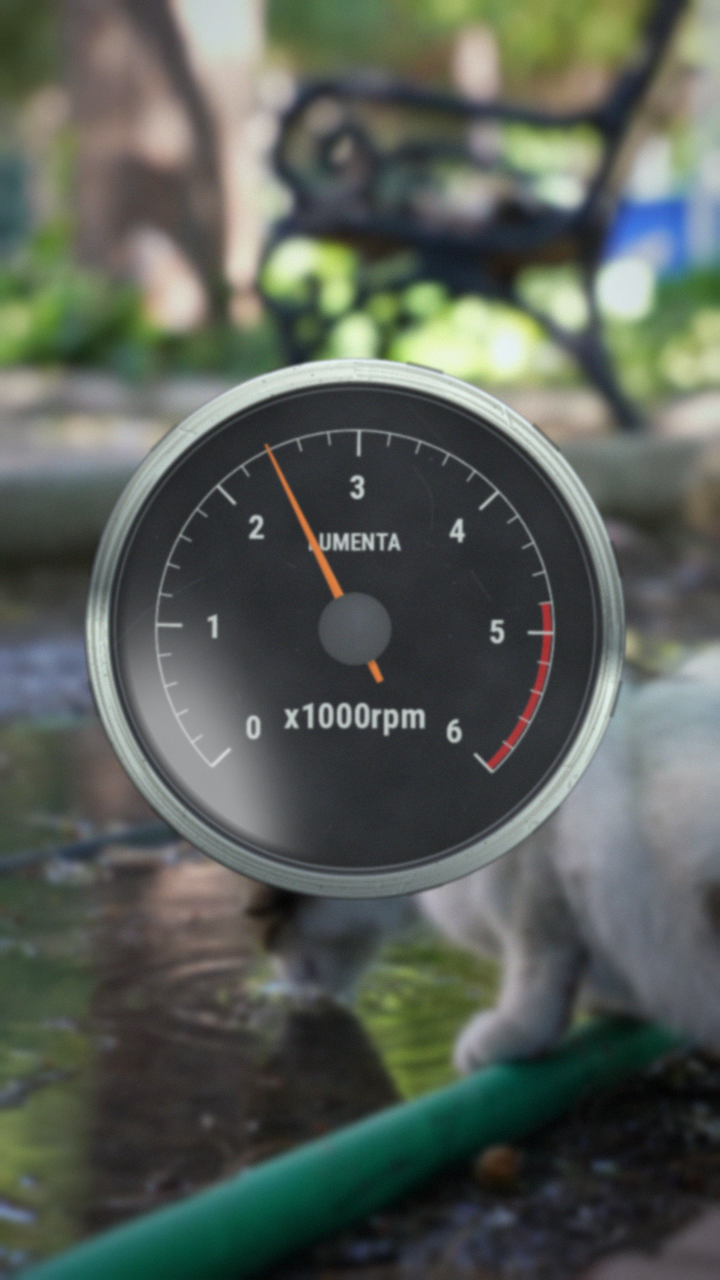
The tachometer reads 2400 rpm
